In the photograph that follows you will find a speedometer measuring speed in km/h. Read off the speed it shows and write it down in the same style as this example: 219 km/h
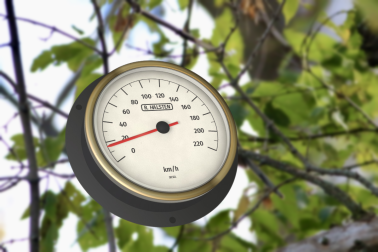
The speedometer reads 15 km/h
